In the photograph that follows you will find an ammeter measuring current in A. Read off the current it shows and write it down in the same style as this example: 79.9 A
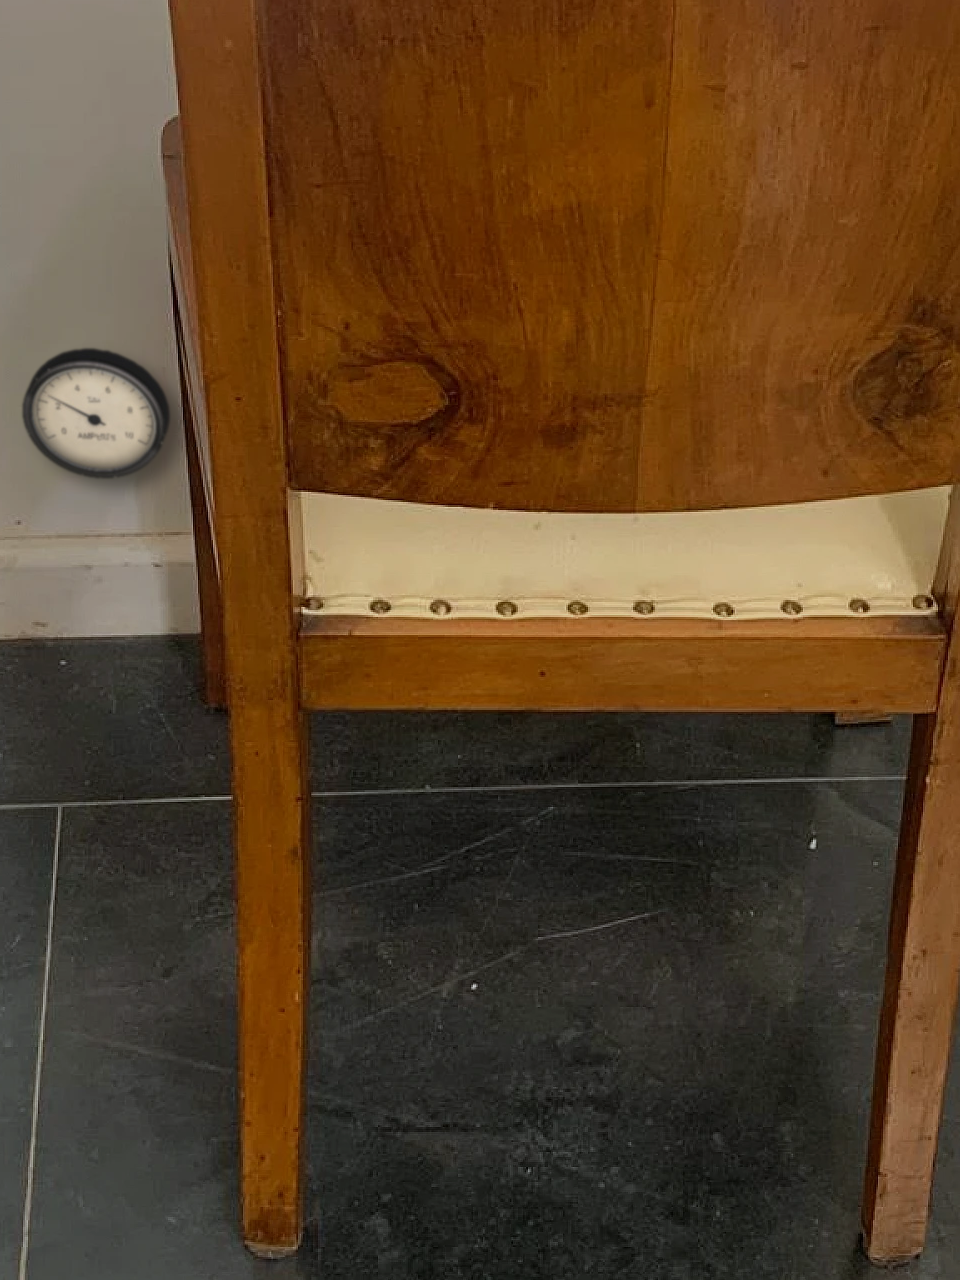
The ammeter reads 2.5 A
